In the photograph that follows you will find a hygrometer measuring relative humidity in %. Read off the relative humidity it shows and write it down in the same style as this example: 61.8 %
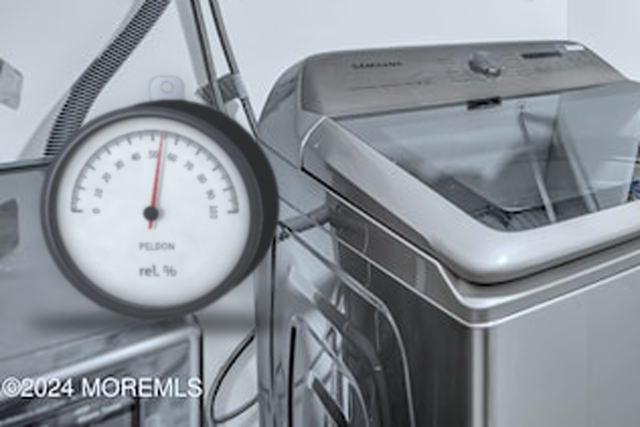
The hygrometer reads 55 %
